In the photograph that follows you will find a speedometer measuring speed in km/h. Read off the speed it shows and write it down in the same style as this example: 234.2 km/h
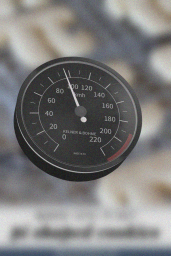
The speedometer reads 95 km/h
